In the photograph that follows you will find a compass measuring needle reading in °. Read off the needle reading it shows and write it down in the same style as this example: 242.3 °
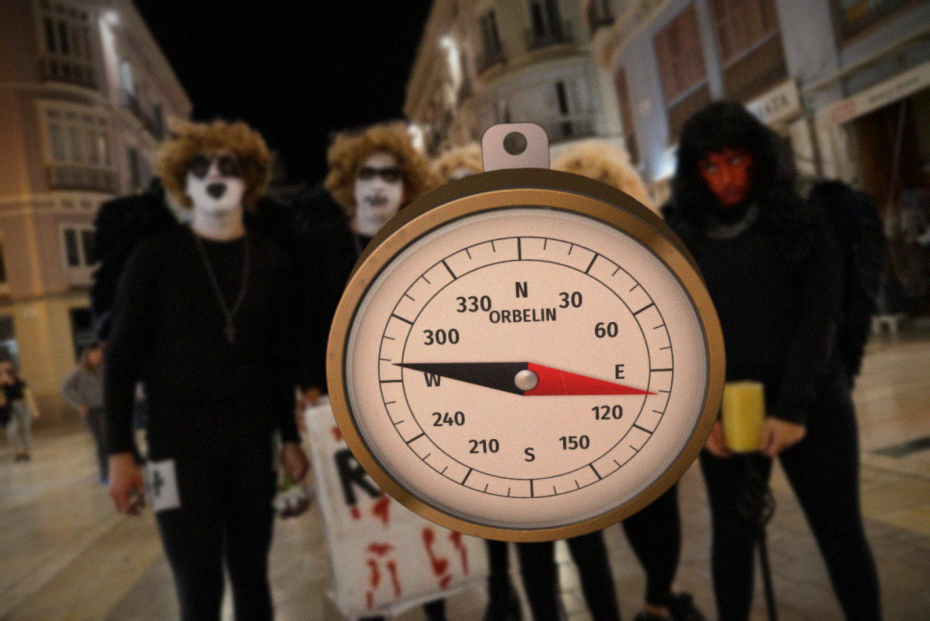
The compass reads 100 °
